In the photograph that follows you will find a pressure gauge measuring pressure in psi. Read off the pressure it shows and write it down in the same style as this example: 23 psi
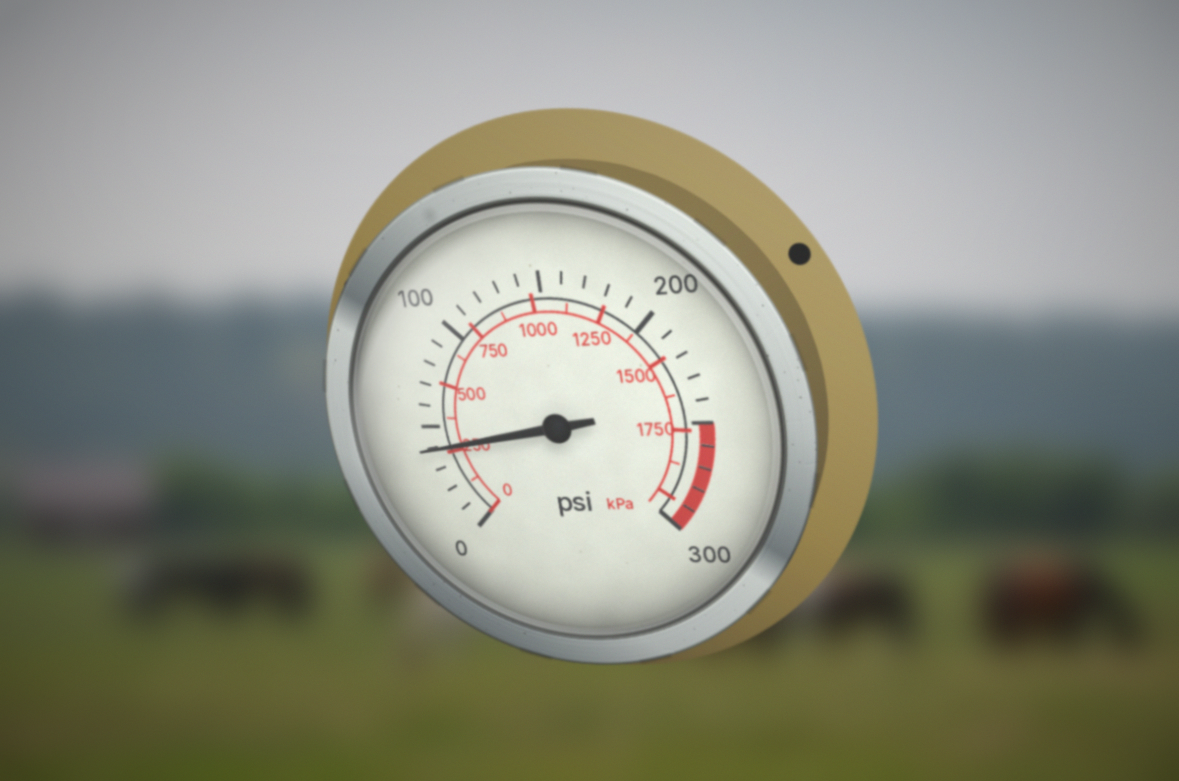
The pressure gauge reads 40 psi
